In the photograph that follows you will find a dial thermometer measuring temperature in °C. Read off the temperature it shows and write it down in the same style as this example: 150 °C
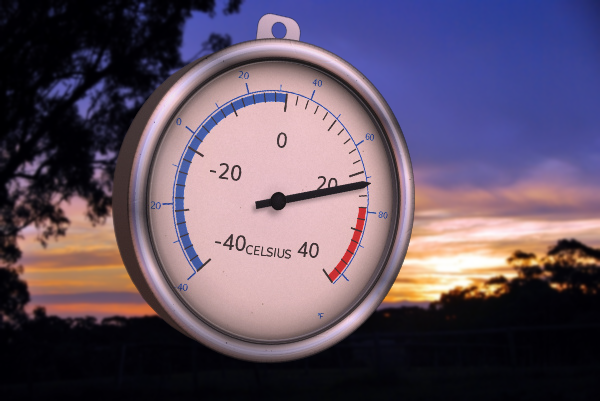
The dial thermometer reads 22 °C
